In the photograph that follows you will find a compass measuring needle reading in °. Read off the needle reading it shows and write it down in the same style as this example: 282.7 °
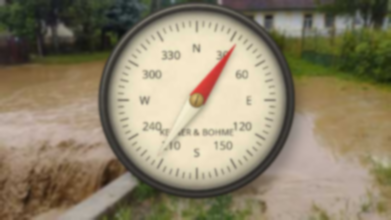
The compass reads 35 °
